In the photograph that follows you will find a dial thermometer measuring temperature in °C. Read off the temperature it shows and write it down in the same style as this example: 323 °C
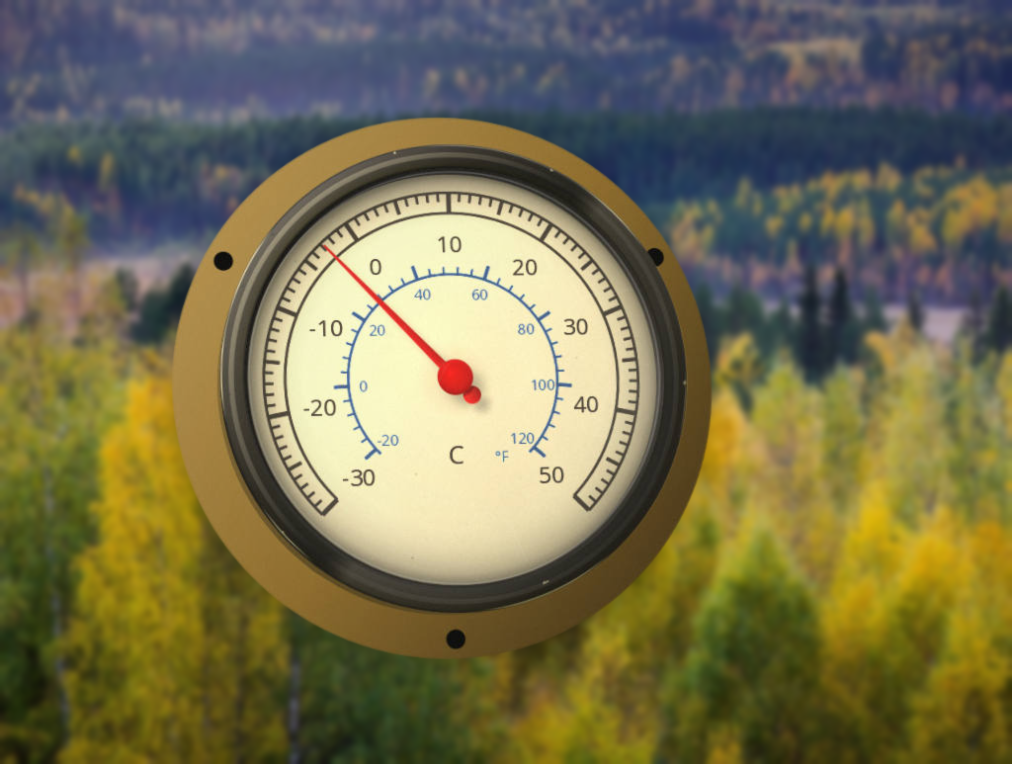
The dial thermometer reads -3 °C
